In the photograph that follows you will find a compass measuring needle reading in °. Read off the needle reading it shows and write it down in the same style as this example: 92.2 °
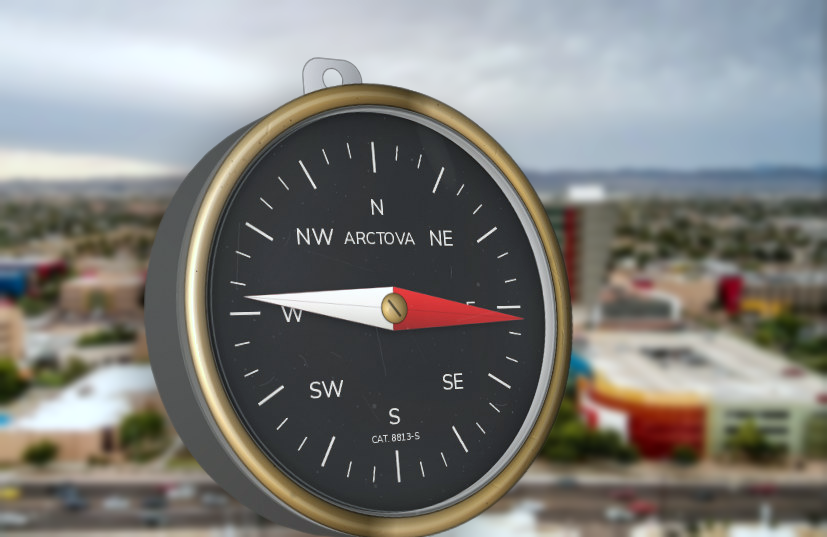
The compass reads 95 °
